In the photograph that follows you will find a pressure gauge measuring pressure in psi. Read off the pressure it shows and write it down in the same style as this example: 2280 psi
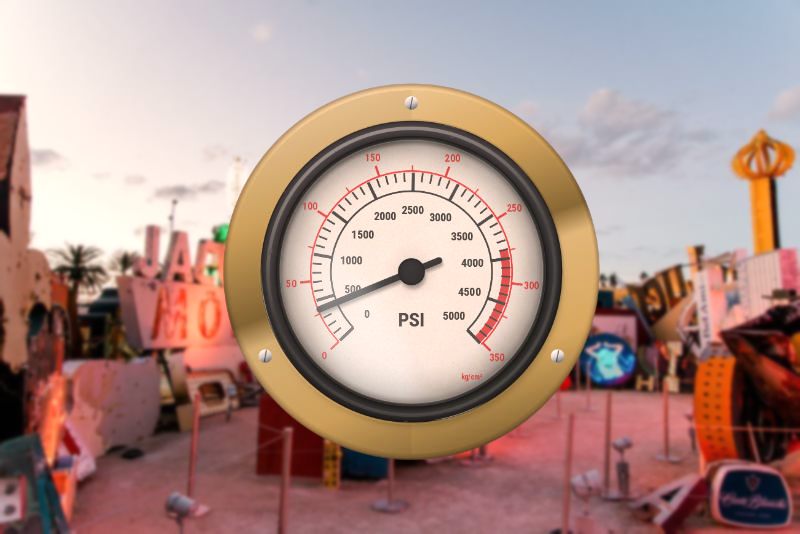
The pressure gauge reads 400 psi
